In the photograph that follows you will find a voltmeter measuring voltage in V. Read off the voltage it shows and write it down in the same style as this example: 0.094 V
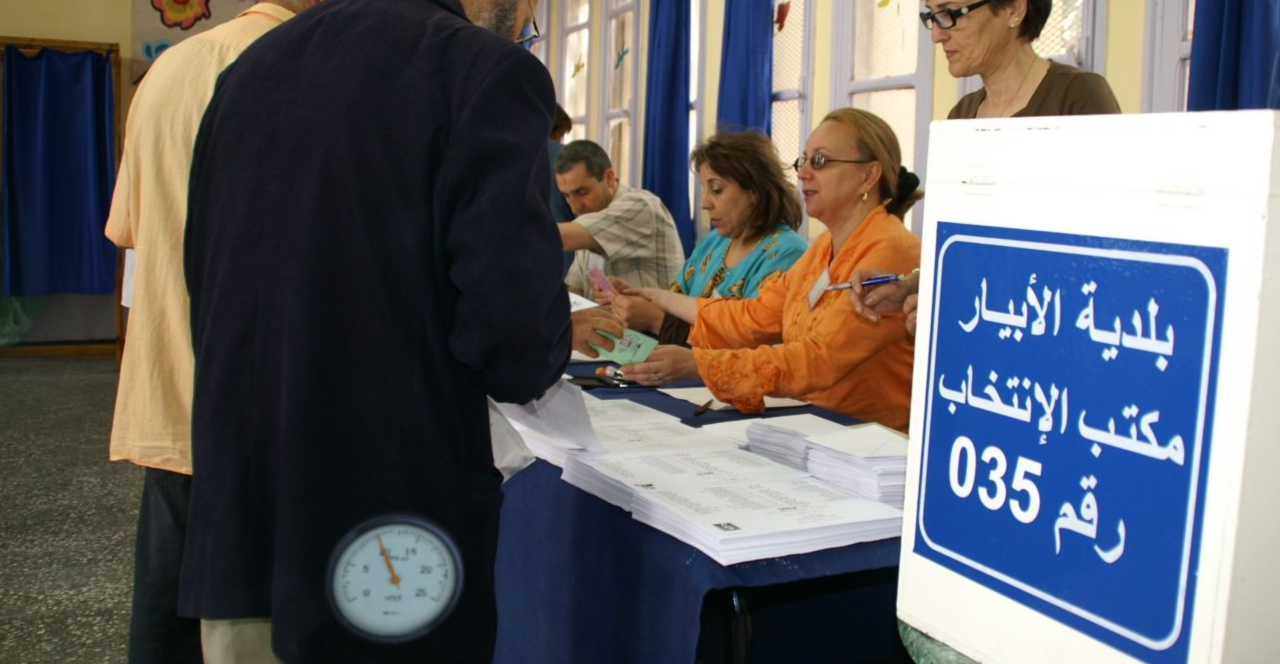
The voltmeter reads 10 V
